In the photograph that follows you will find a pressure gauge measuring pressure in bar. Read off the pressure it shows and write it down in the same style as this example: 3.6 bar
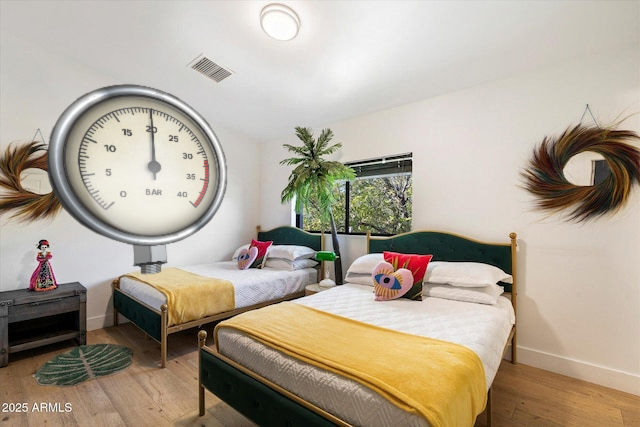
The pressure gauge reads 20 bar
